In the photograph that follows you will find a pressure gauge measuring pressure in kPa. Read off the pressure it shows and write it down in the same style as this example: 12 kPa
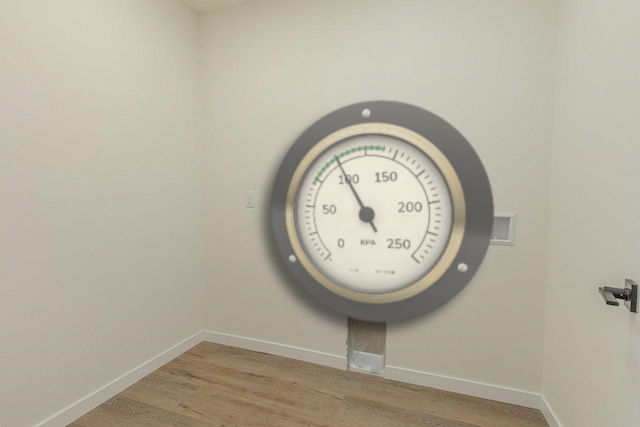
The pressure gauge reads 100 kPa
